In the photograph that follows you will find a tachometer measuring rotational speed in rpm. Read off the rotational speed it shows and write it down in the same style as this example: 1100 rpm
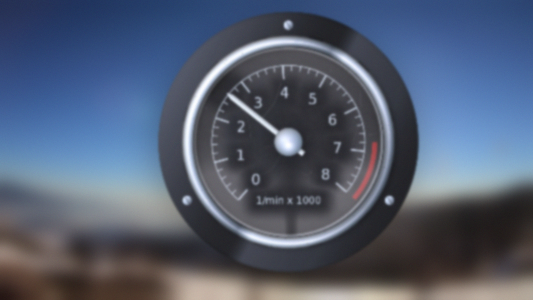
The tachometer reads 2600 rpm
